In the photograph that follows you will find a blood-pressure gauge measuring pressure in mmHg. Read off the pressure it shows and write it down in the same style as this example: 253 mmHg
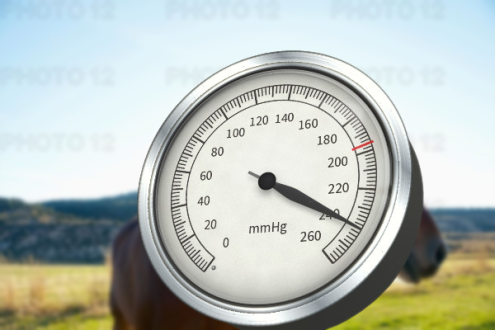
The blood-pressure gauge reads 240 mmHg
